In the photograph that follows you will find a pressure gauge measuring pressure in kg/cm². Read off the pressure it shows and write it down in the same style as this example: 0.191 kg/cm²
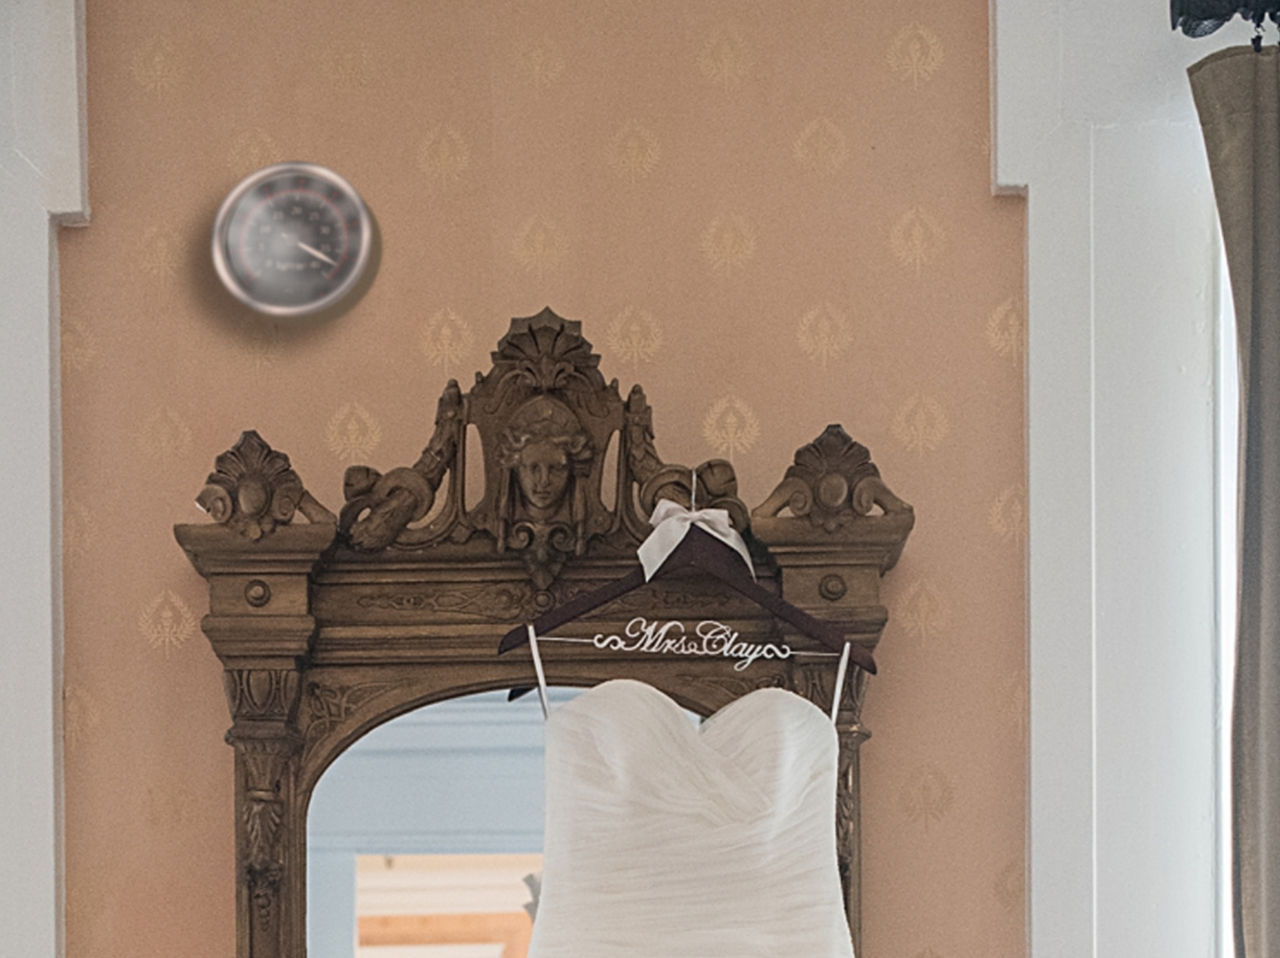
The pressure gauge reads 37.5 kg/cm²
